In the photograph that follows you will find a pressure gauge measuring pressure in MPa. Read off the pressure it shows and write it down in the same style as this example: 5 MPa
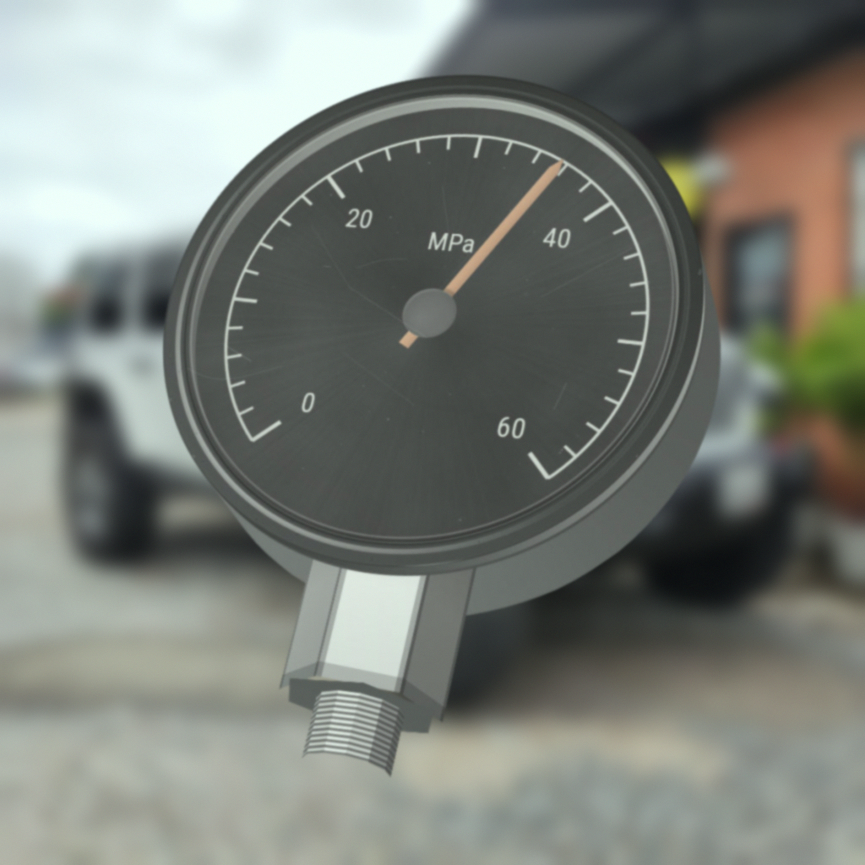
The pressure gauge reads 36 MPa
